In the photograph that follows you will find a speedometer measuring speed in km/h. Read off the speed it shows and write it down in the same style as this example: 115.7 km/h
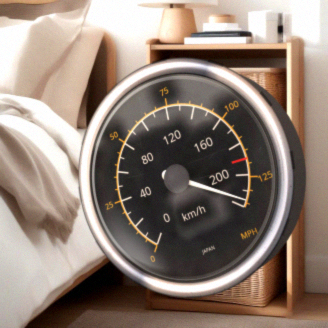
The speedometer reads 215 km/h
